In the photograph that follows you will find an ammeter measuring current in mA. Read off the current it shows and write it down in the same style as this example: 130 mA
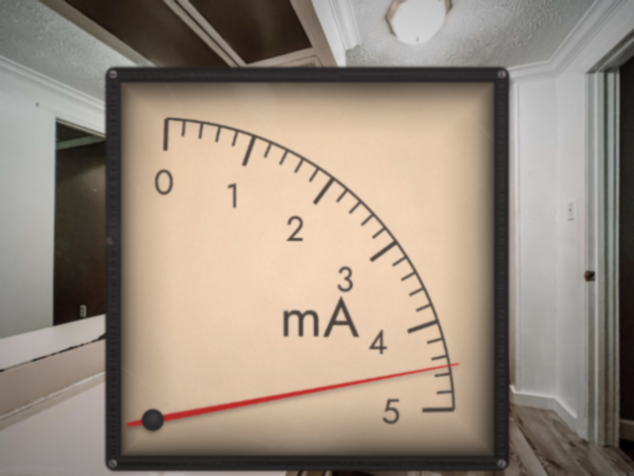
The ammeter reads 4.5 mA
